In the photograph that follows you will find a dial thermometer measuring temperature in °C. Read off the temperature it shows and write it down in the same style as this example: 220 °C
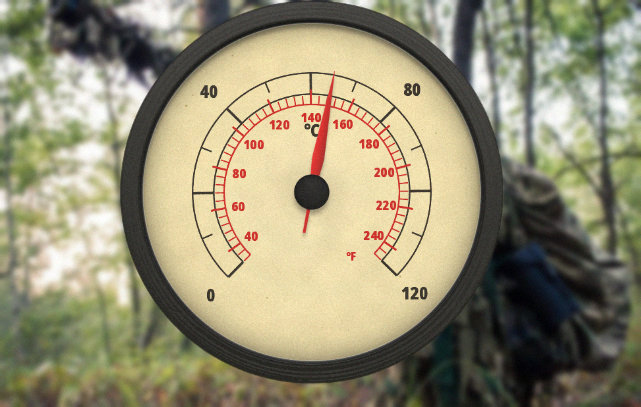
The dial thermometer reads 65 °C
